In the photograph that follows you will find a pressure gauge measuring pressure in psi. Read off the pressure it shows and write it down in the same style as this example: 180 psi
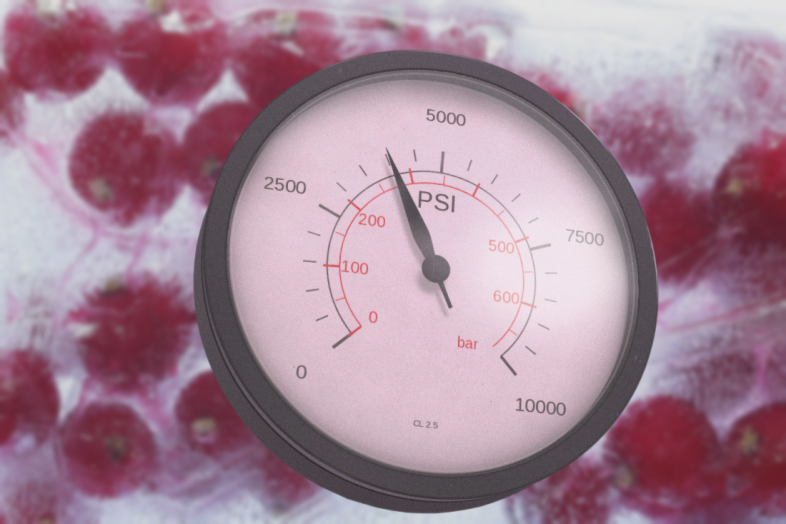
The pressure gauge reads 4000 psi
